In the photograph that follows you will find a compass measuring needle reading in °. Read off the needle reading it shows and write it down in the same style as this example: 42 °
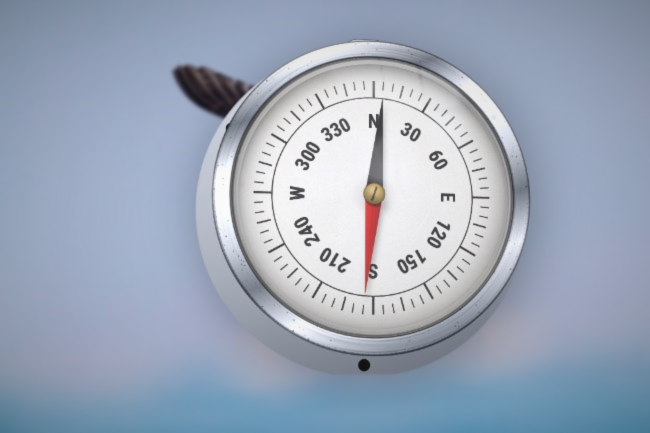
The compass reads 185 °
